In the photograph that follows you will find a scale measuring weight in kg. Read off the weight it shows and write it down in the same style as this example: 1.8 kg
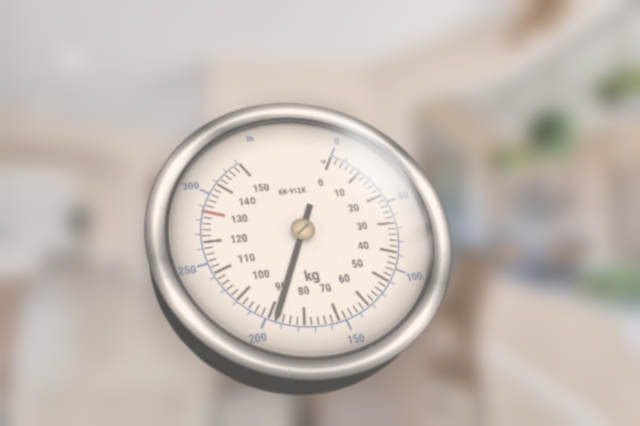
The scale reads 88 kg
